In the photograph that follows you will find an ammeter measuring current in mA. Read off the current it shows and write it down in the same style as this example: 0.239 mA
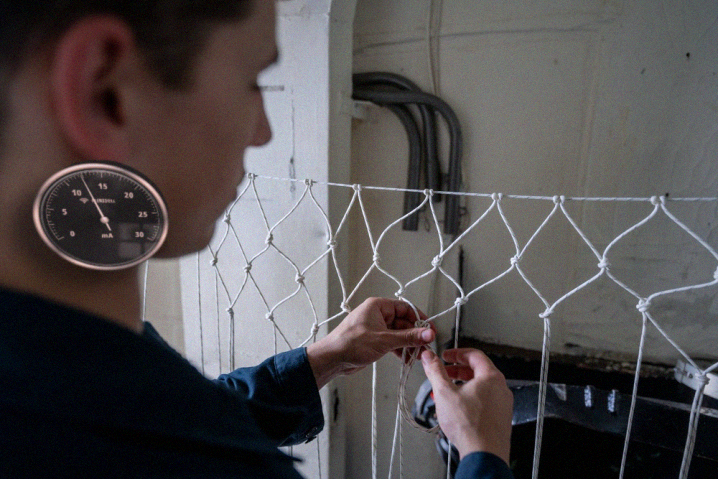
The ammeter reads 12.5 mA
